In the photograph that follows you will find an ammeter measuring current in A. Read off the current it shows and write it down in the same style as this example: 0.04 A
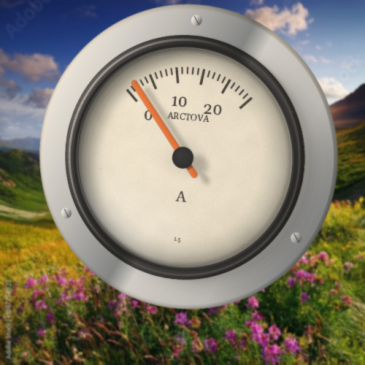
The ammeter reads 2 A
